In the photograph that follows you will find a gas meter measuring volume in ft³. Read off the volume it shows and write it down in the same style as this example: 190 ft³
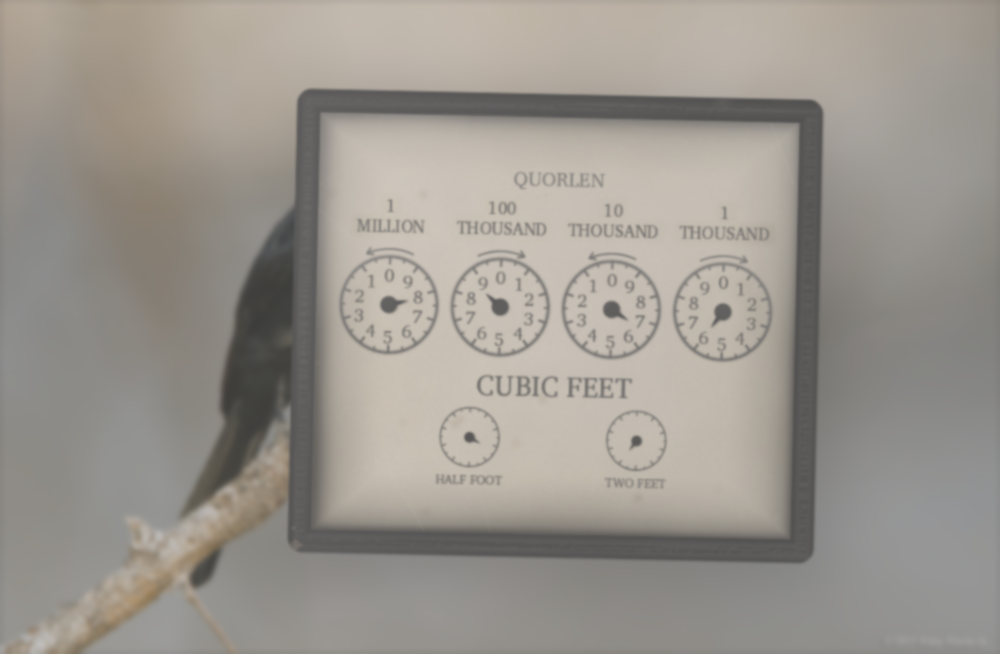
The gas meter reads 786600 ft³
